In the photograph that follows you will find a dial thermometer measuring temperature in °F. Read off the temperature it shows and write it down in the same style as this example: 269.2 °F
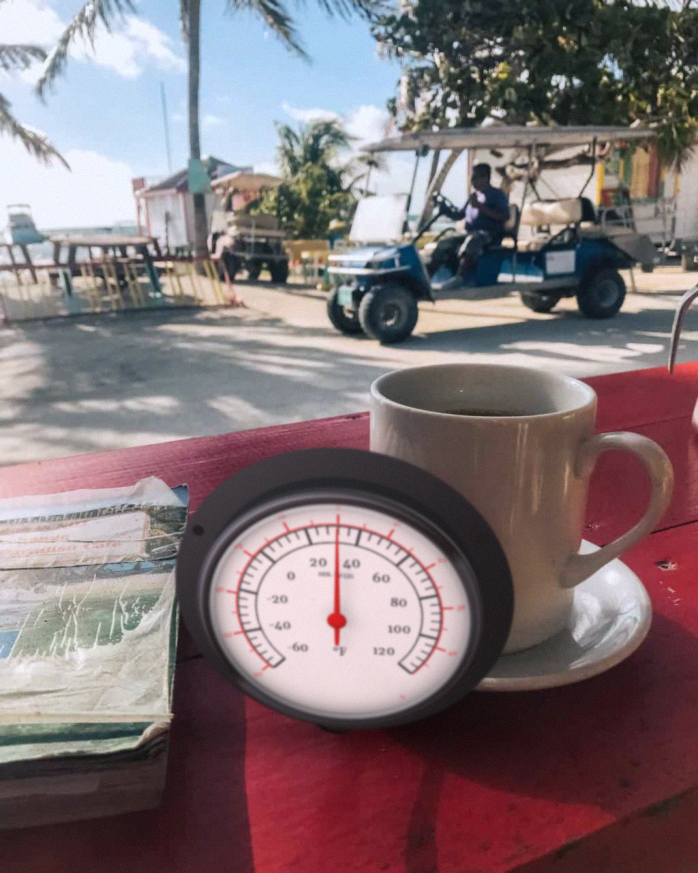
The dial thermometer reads 32 °F
